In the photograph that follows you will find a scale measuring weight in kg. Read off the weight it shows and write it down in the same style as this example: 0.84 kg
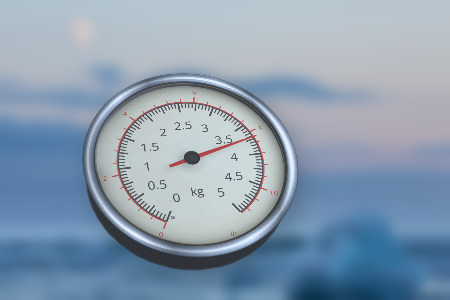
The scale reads 3.75 kg
